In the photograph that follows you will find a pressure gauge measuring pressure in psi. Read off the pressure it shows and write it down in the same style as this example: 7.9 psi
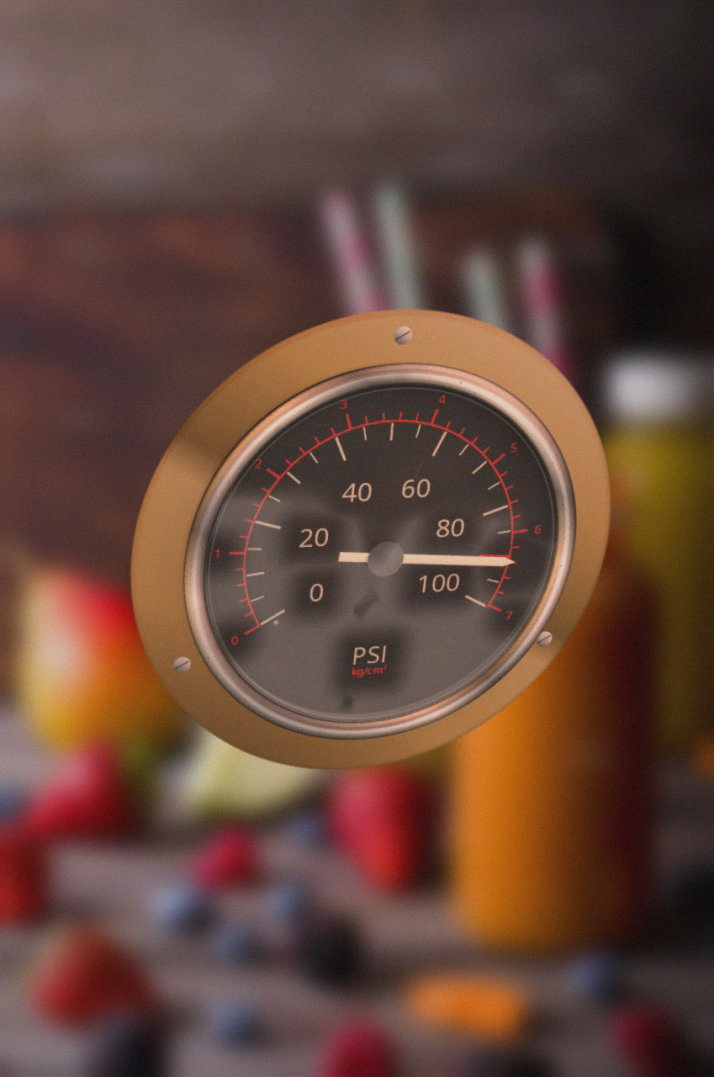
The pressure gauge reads 90 psi
